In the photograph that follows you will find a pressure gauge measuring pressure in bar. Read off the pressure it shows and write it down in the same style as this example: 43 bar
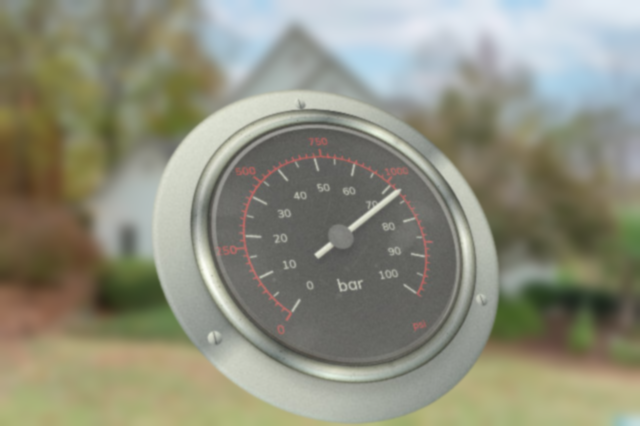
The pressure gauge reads 72.5 bar
